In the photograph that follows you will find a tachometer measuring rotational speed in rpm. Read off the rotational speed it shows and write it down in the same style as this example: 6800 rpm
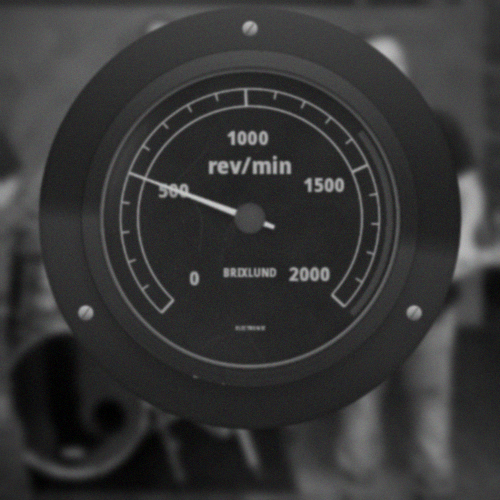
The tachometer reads 500 rpm
